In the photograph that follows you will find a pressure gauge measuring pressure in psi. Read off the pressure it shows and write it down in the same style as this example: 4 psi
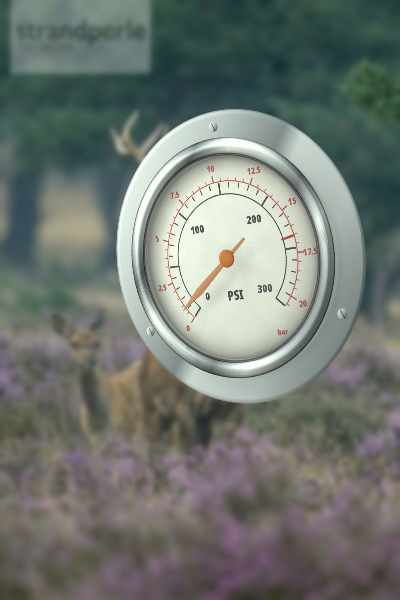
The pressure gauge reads 10 psi
